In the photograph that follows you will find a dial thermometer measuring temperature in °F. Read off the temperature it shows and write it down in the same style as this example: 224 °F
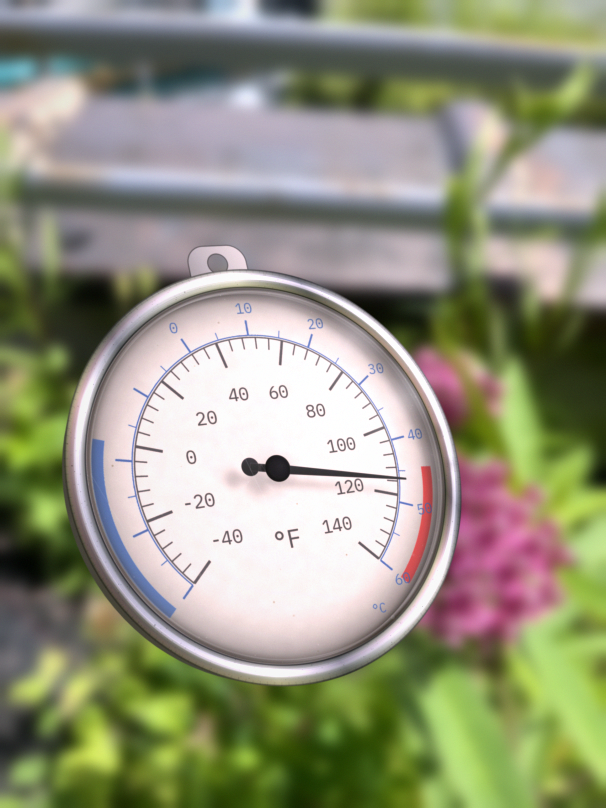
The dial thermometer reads 116 °F
